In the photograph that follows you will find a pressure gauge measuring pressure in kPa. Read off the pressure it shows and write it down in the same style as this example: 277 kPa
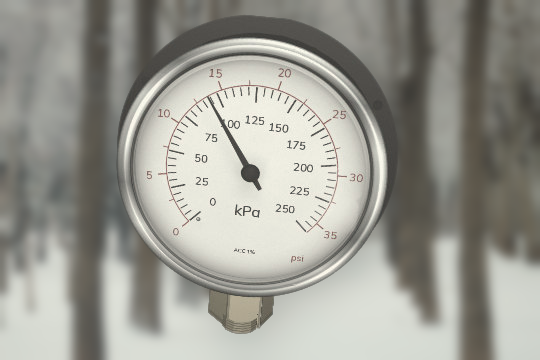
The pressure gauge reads 95 kPa
